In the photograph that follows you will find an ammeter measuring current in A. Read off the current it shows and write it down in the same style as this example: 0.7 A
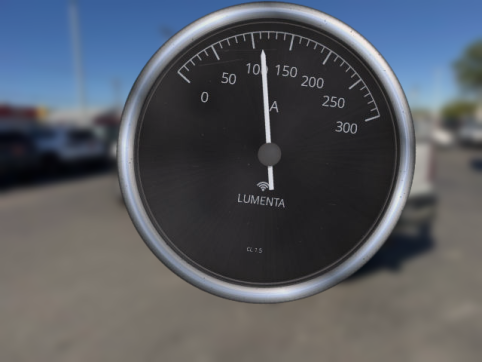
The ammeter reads 110 A
